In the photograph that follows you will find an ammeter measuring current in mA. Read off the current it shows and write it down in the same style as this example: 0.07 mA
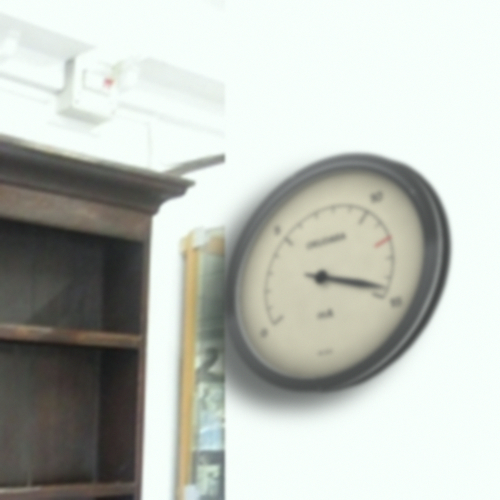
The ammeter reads 14.5 mA
